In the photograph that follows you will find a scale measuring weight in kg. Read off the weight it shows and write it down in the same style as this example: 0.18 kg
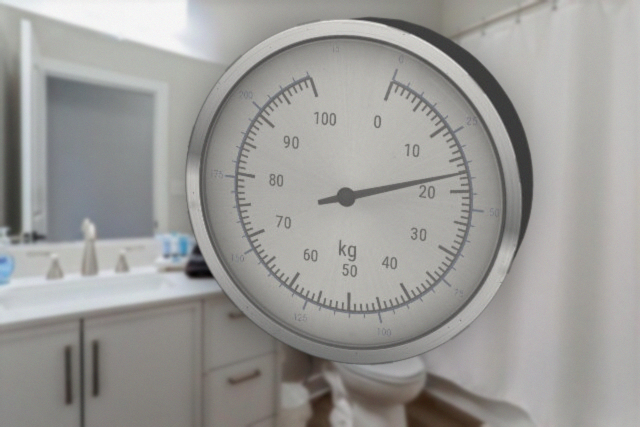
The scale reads 17 kg
